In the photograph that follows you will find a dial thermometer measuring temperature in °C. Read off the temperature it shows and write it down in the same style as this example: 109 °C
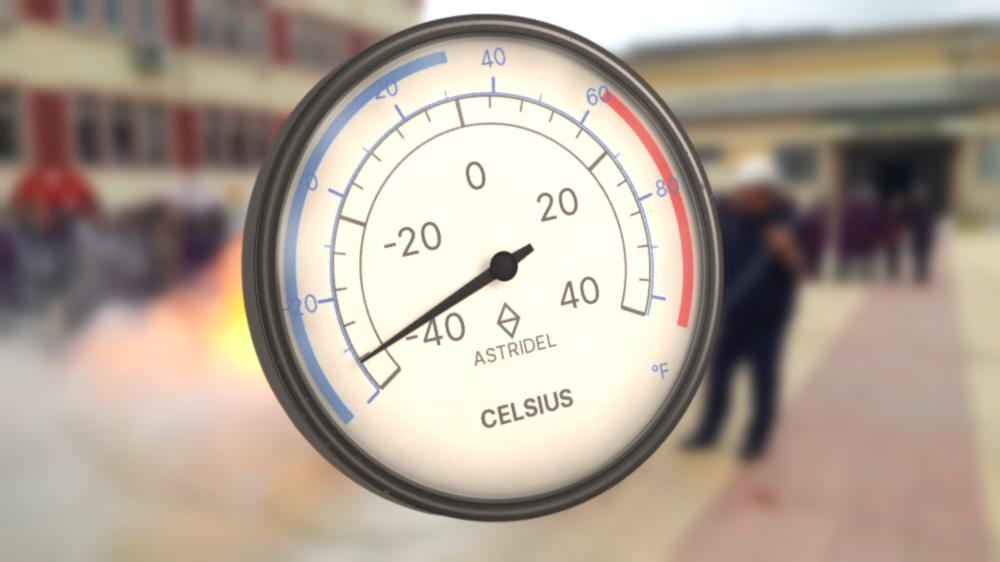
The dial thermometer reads -36 °C
